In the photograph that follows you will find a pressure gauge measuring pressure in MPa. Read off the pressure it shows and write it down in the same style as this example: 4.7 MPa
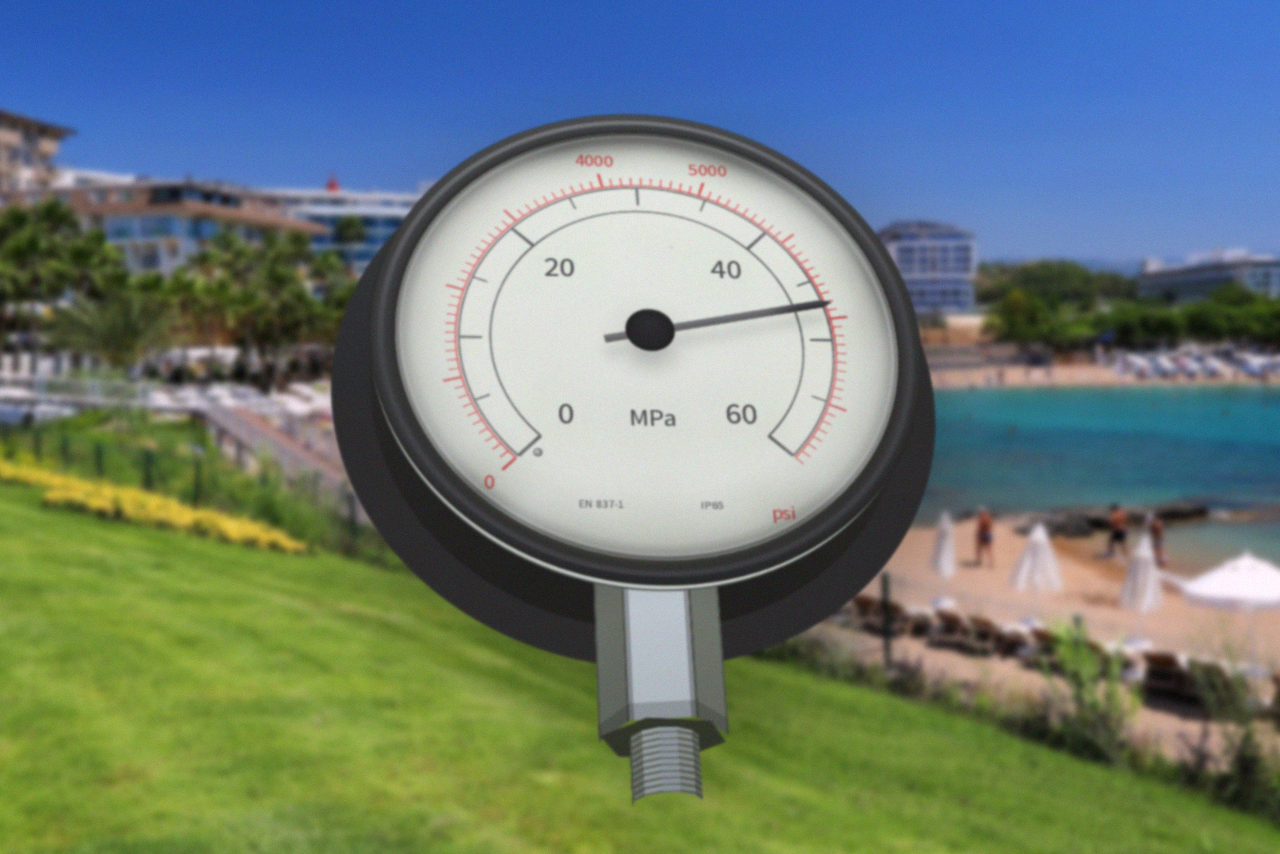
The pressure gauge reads 47.5 MPa
